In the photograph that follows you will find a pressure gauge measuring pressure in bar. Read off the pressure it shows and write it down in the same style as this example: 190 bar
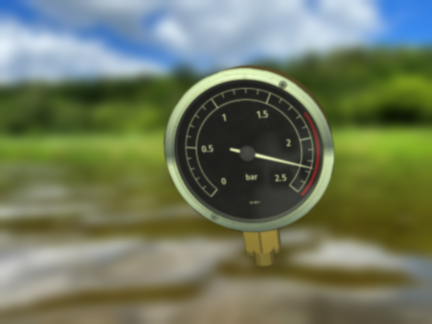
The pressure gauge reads 2.25 bar
